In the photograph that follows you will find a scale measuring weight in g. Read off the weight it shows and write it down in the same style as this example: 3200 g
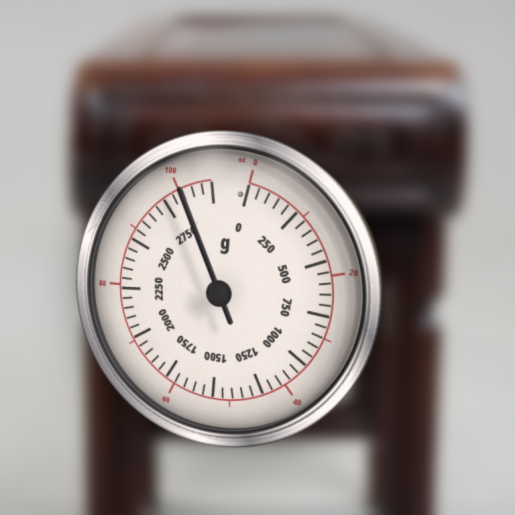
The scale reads 2850 g
